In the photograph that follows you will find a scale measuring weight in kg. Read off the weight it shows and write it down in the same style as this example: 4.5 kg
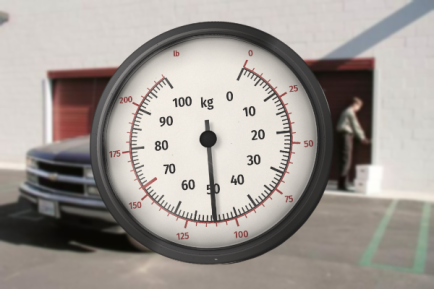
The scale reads 50 kg
